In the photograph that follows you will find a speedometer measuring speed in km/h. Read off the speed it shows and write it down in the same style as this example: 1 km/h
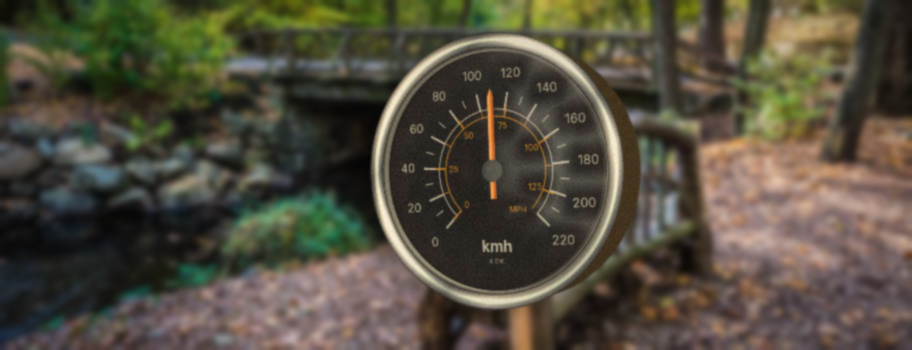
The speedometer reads 110 km/h
